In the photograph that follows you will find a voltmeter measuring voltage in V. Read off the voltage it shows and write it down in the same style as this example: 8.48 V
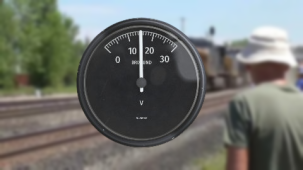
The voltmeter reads 15 V
